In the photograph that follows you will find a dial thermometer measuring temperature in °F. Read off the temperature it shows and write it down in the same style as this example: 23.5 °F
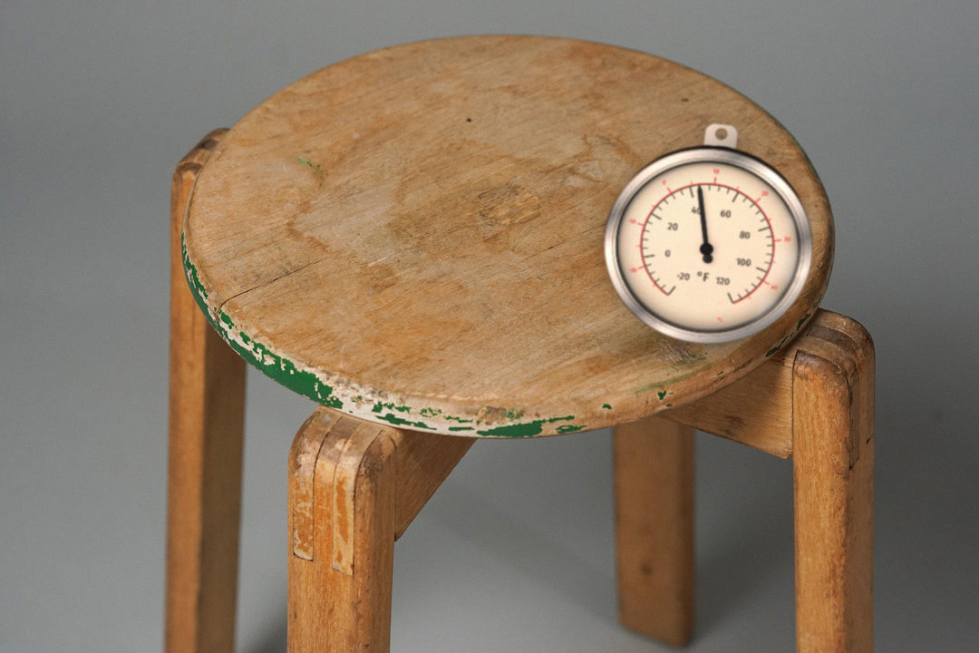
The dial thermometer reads 44 °F
